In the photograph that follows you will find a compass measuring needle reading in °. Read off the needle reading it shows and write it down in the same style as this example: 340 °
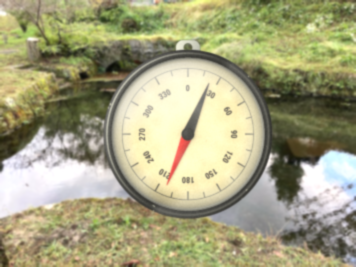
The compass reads 202.5 °
